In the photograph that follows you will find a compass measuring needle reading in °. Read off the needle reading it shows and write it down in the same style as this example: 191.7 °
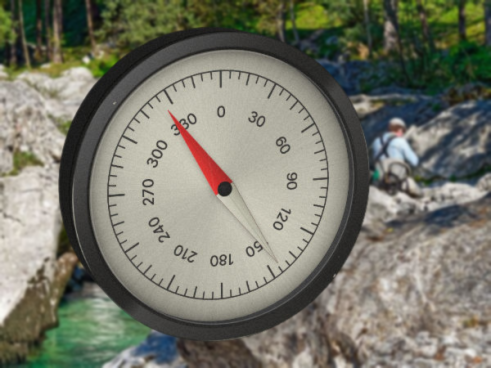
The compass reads 325 °
